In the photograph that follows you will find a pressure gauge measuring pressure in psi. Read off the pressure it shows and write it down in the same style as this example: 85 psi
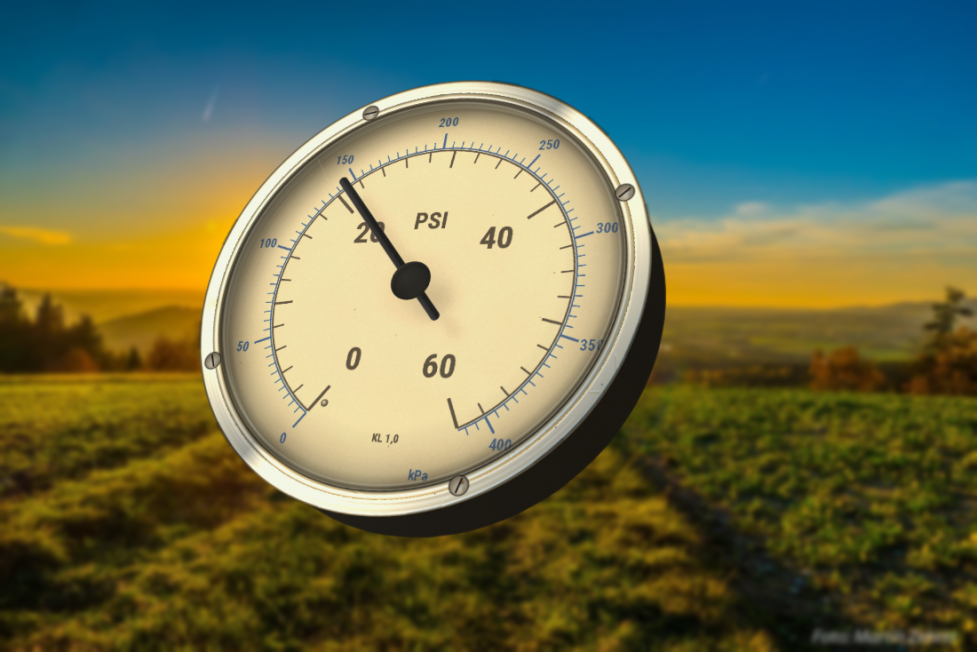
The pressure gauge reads 21 psi
